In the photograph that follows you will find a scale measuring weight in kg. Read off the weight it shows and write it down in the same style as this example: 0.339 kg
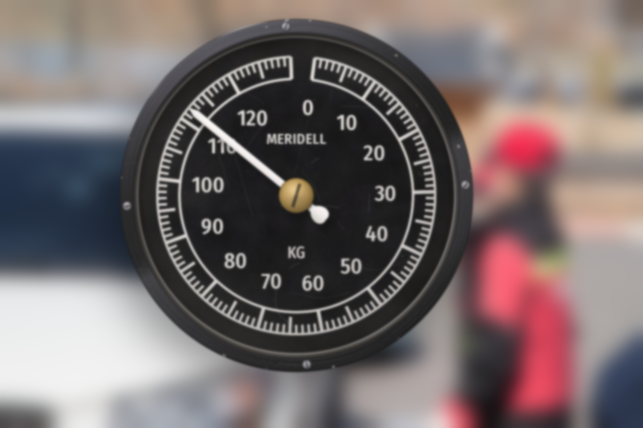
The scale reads 112 kg
